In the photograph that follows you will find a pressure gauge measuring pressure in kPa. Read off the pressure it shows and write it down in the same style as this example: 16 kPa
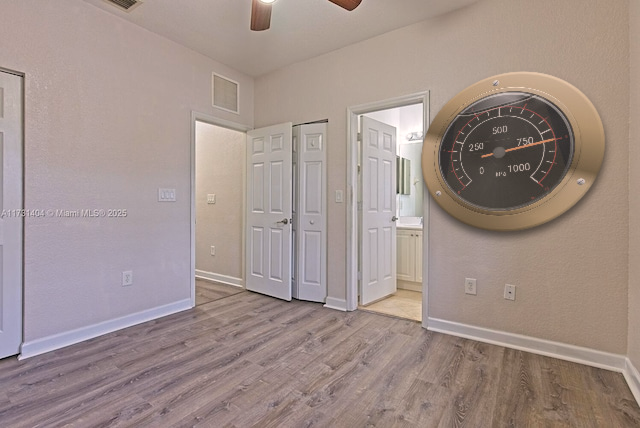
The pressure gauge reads 800 kPa
